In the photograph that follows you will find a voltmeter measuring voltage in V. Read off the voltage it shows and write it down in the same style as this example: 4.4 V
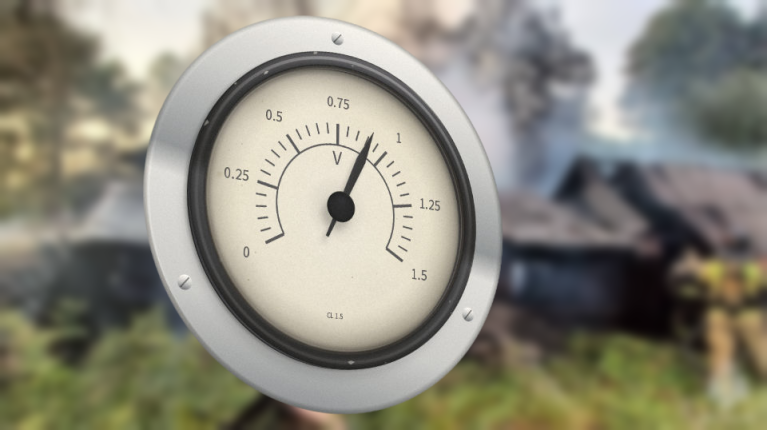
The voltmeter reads 0.9 V
